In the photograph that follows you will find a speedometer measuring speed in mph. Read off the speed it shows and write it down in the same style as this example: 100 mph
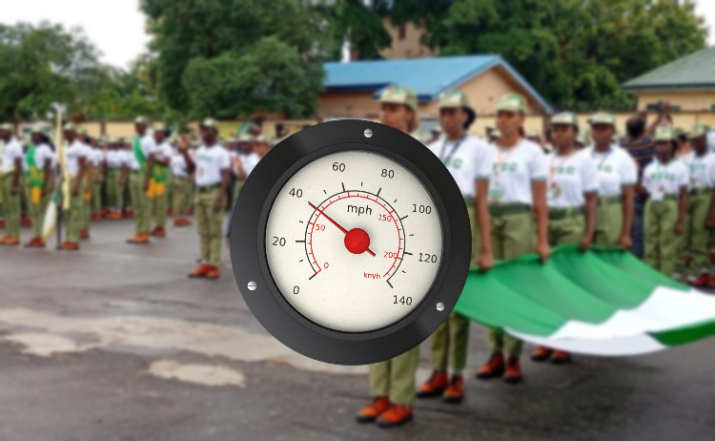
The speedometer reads 40 mph
